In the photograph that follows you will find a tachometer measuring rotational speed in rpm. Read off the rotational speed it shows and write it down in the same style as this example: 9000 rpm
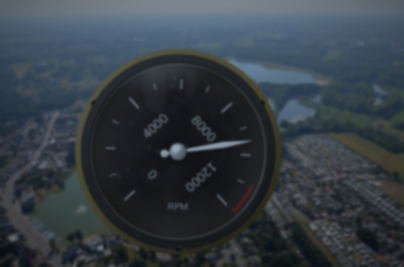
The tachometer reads 9500 rpm
